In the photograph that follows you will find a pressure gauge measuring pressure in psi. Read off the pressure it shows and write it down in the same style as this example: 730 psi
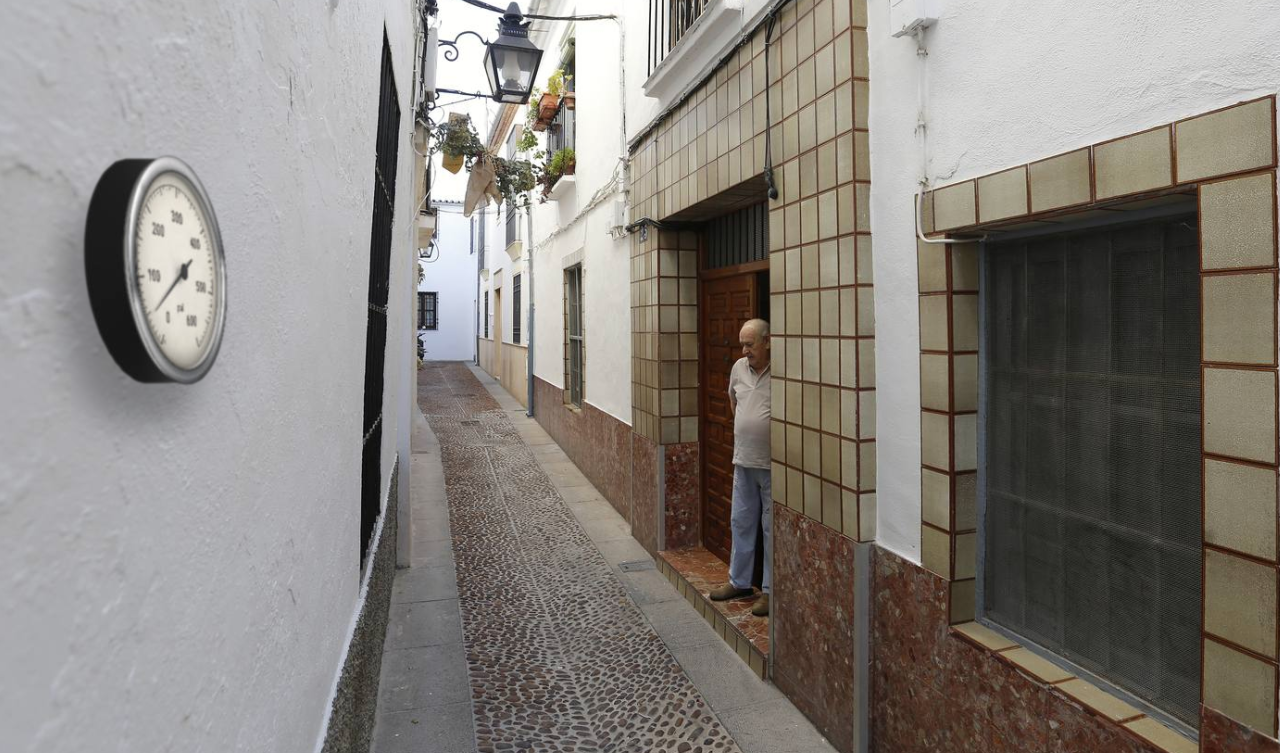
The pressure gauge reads 50 psi
